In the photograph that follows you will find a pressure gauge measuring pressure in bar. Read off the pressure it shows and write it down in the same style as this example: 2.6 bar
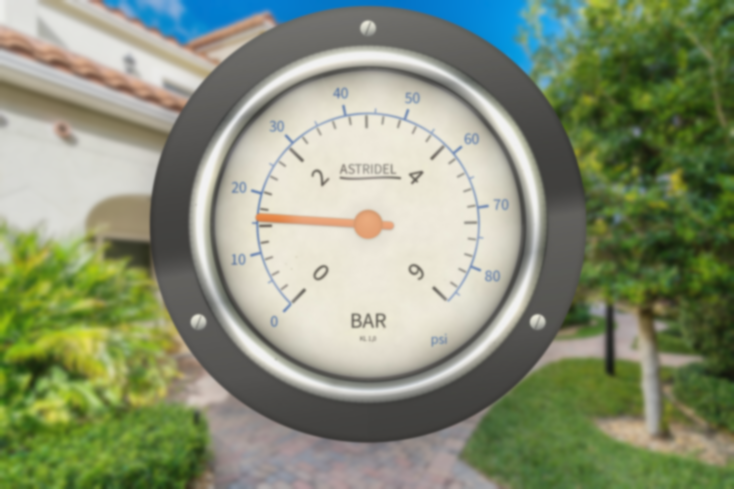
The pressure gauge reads 1.1 bar
